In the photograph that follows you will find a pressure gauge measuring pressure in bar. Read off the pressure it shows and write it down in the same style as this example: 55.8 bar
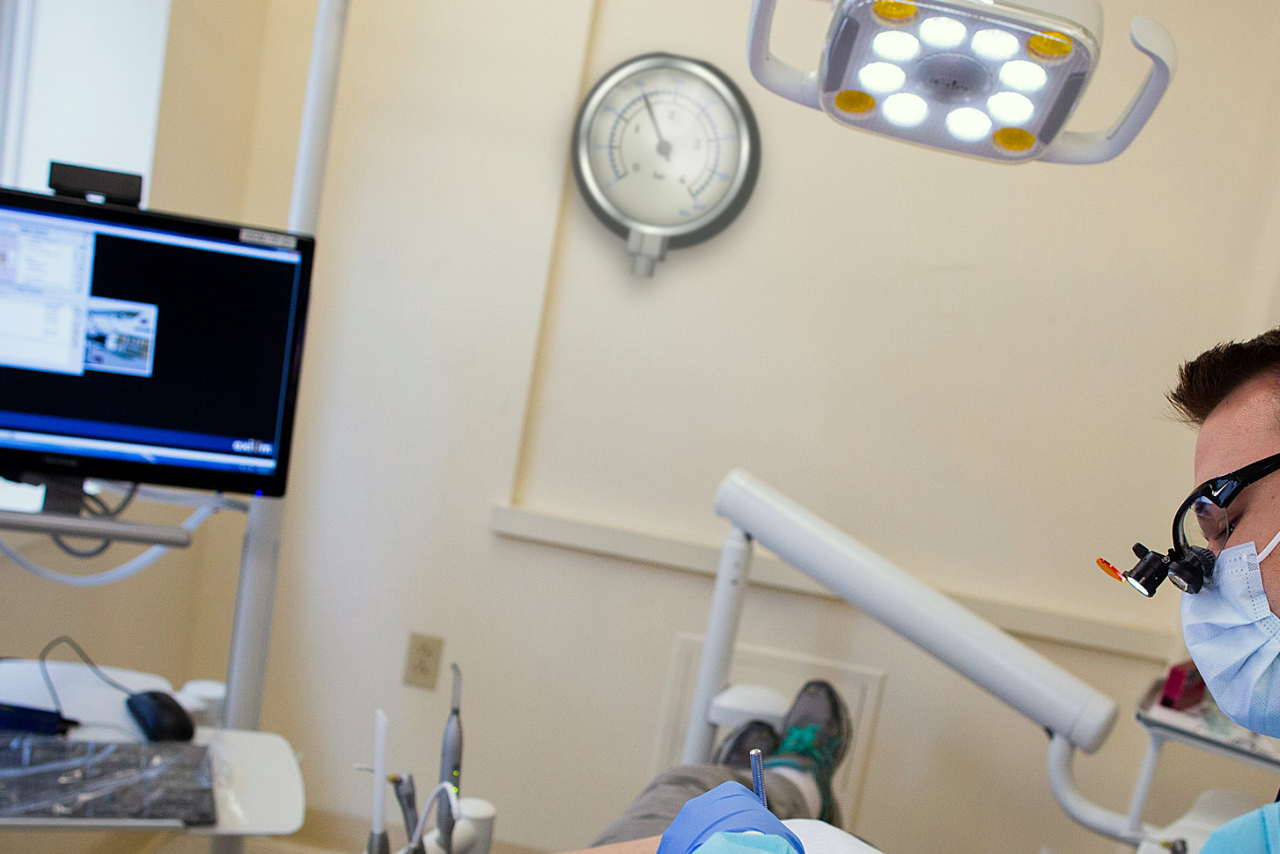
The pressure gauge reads 1.5 bar
